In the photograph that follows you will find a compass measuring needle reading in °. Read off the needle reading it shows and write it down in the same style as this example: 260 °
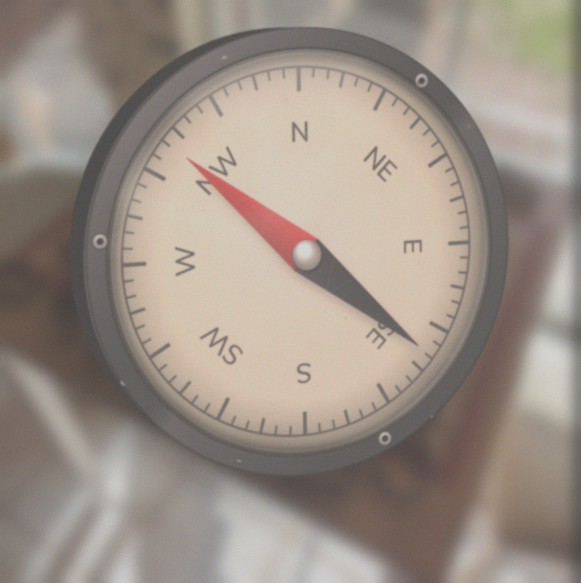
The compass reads 310 °
